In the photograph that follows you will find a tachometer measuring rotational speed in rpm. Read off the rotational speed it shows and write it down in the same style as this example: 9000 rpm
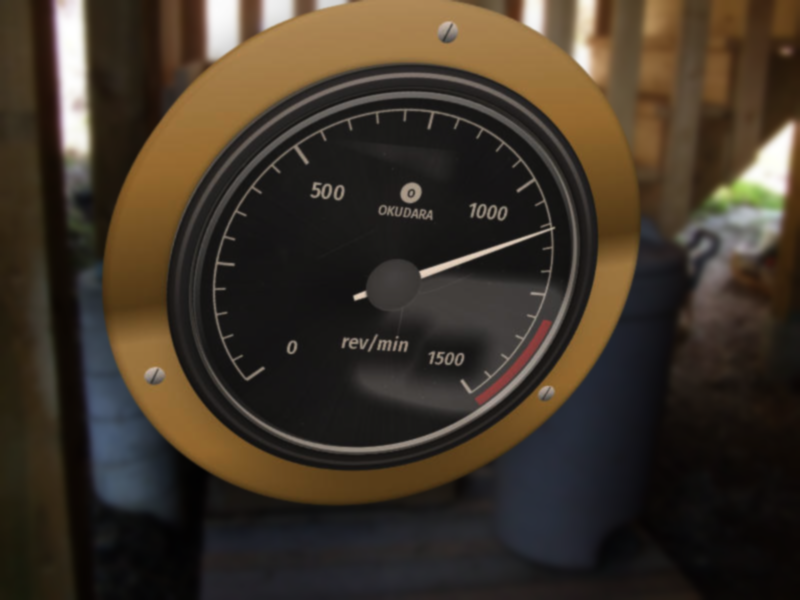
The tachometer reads 1100 rpm
